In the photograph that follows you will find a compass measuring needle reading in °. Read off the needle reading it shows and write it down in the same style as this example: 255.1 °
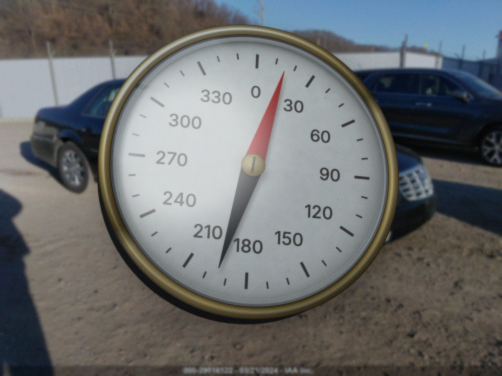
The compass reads 15 °
